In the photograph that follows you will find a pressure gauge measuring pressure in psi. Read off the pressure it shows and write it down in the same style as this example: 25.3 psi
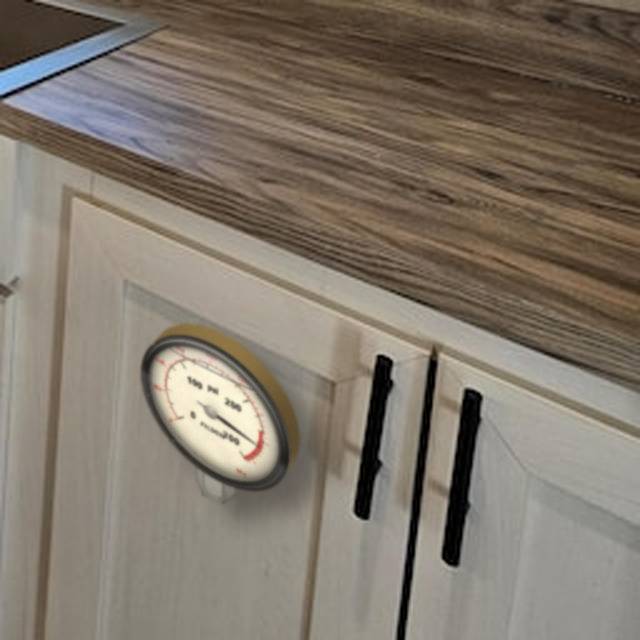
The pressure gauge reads 260 psi
